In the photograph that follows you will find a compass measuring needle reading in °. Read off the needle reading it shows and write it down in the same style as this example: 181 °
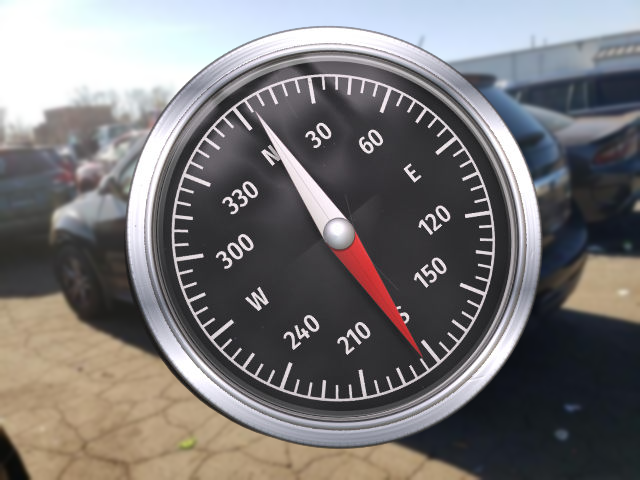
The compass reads 185 °
